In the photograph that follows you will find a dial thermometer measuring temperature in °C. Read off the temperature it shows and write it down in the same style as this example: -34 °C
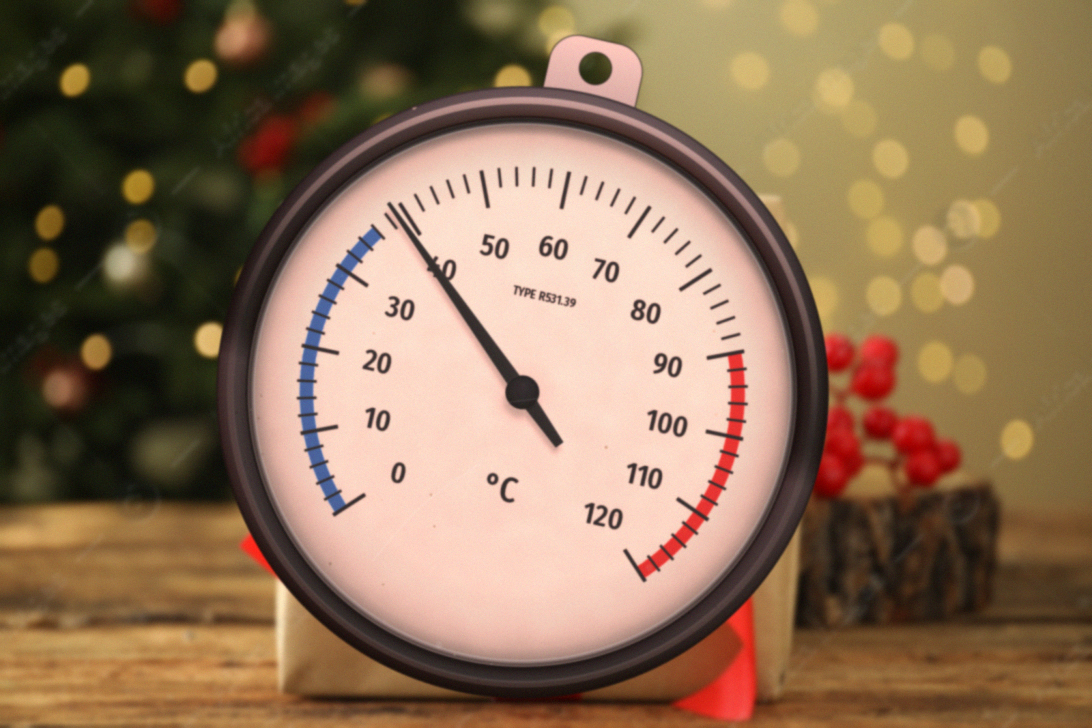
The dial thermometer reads 39 °C
